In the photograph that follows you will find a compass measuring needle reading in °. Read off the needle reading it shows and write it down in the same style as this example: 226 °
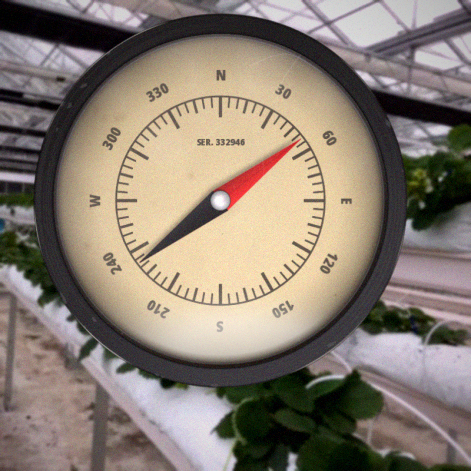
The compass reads 52.5 °
